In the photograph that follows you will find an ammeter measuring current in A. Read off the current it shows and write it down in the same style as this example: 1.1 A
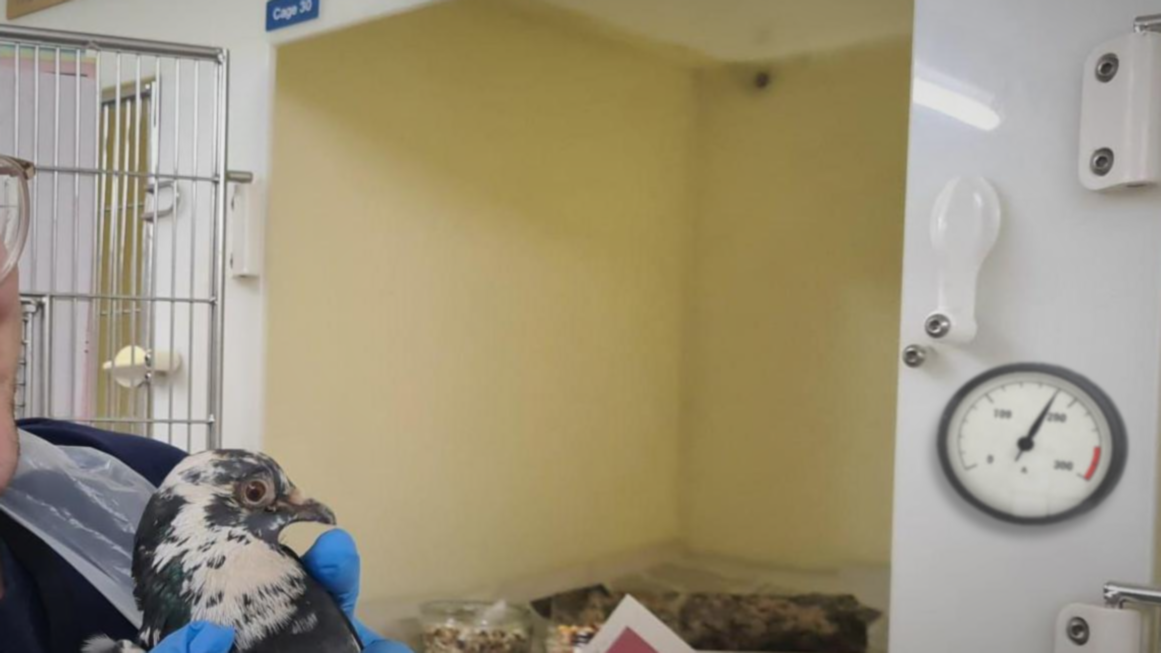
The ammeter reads 180 A
